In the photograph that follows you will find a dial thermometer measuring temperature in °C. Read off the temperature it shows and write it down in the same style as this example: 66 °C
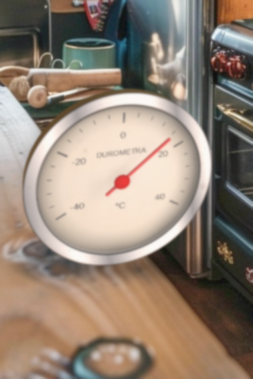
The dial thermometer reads 16 °C
